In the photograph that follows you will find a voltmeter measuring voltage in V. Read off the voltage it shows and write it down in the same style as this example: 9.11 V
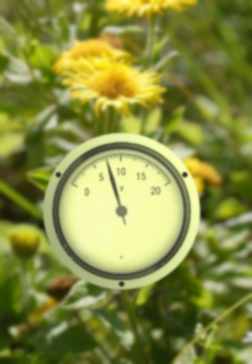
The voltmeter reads 7.5 V
